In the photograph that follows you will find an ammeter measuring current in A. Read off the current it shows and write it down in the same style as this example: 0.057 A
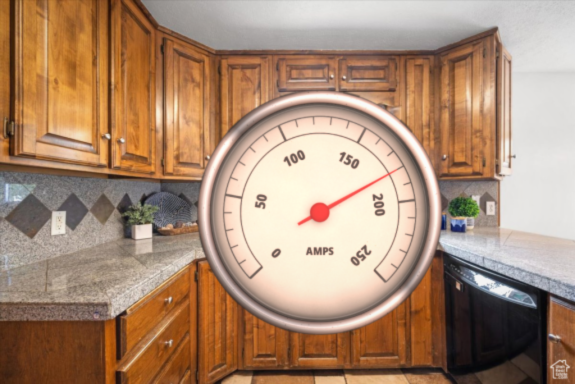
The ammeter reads 180 A
